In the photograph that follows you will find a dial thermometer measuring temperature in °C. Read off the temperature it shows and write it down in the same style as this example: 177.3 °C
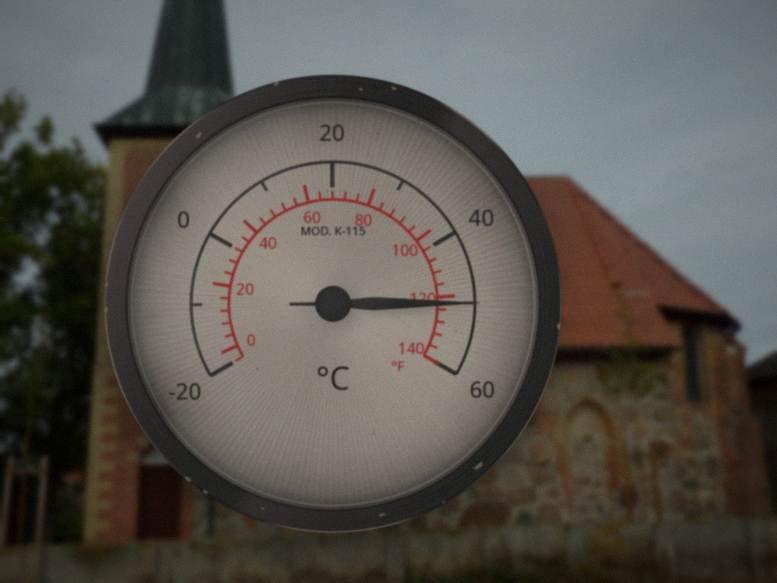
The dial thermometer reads 50 °C
